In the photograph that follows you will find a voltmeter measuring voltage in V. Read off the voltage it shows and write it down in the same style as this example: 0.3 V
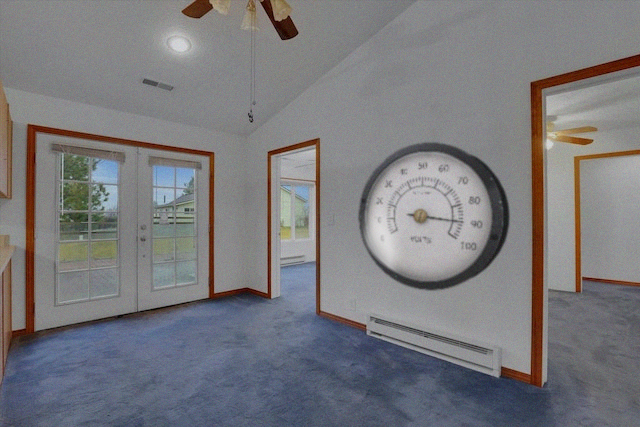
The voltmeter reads 90 V
